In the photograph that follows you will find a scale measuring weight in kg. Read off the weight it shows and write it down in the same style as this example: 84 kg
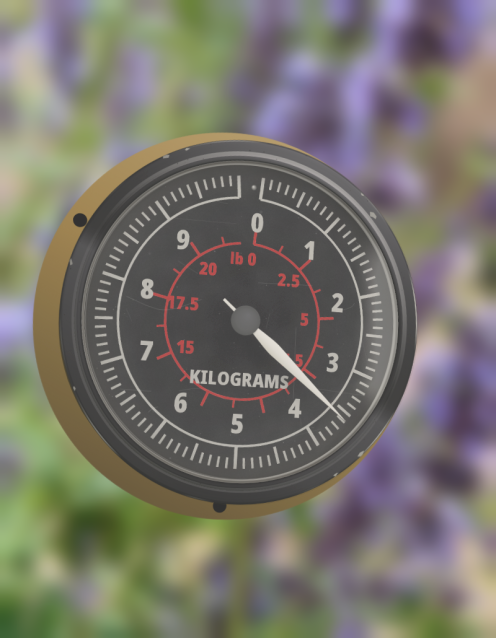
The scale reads 3.6 kg
